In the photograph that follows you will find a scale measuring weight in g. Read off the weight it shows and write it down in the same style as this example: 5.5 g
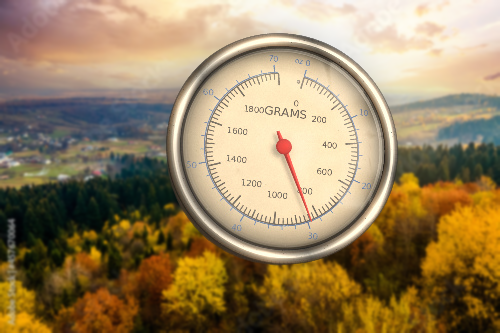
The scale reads 840 g
